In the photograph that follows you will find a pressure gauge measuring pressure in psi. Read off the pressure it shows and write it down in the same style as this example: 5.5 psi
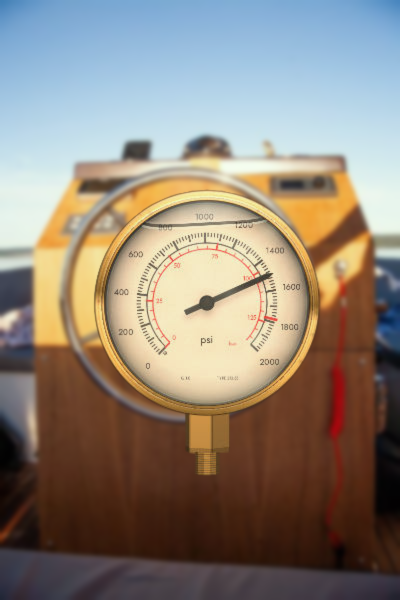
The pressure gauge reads 1500 psi
